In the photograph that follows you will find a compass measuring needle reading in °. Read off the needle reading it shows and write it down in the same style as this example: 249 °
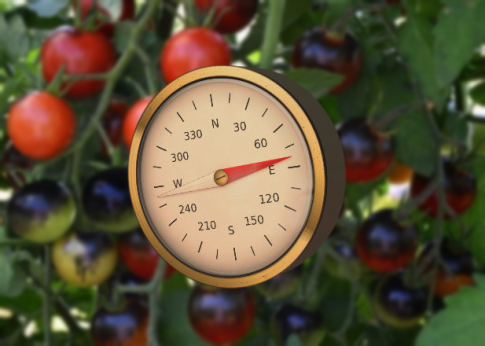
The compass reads 82.5 °
